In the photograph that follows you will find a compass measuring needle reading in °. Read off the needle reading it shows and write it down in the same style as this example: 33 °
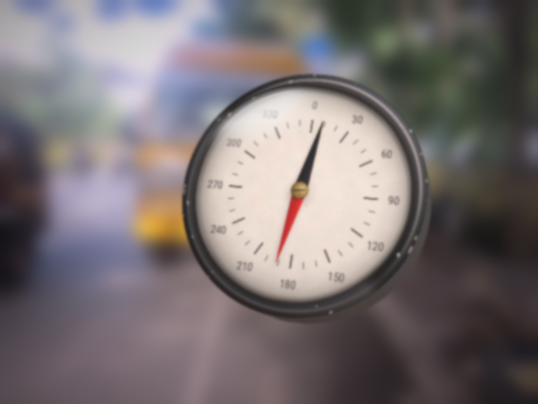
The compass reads 190 °
